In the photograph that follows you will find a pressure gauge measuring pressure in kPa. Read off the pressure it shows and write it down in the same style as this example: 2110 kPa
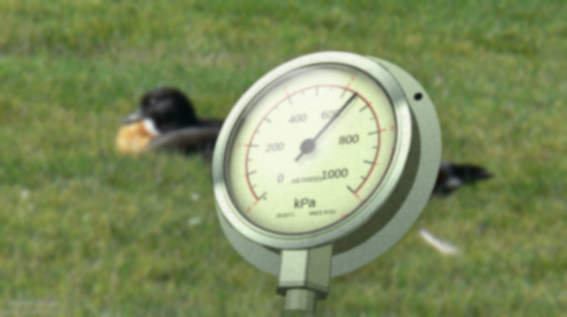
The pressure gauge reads 650 kPa
